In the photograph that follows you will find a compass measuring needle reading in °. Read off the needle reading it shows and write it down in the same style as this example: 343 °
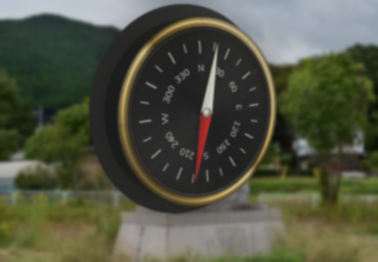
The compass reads 195 °
